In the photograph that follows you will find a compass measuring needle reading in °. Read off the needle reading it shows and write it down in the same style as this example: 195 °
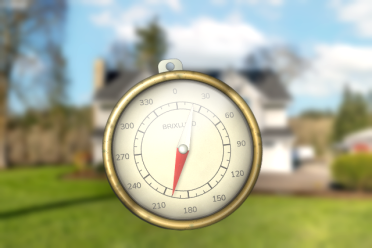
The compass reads 200 °
